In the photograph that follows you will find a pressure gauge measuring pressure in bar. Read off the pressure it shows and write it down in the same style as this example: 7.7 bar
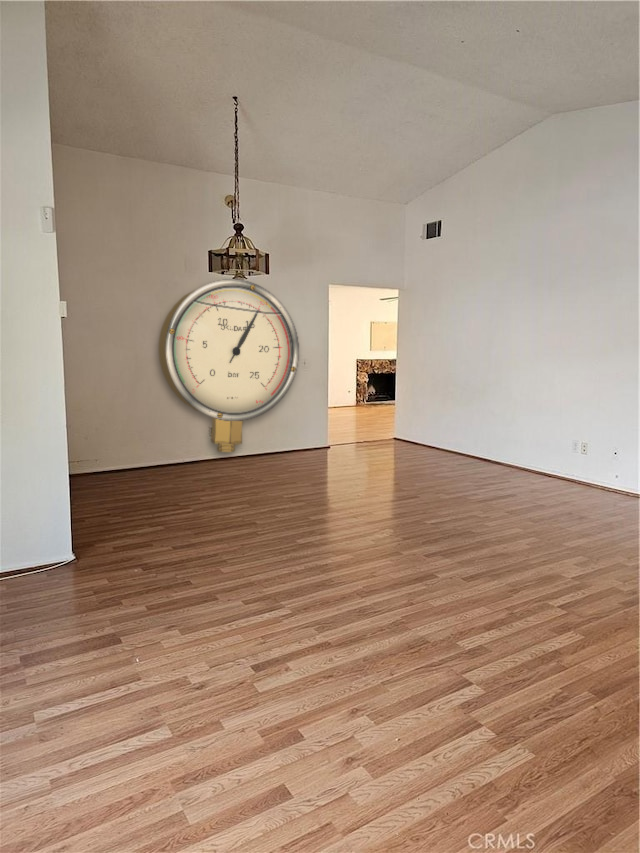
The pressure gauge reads 15 bar
